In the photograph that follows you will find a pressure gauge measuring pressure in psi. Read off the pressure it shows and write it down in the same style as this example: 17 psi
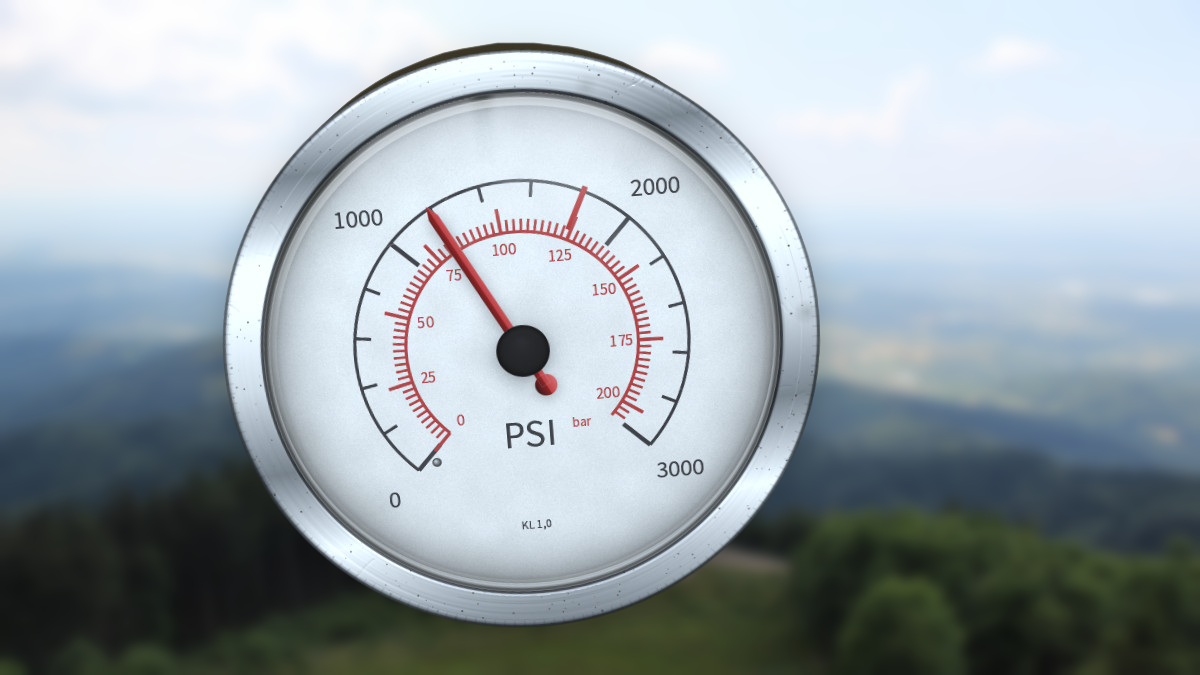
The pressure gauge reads 1200 psi
